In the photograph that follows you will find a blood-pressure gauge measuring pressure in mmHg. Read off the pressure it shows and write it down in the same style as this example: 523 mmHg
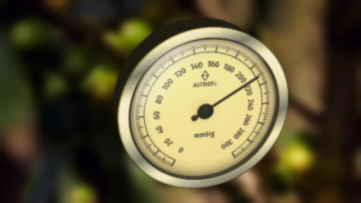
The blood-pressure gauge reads 210 mmHg
